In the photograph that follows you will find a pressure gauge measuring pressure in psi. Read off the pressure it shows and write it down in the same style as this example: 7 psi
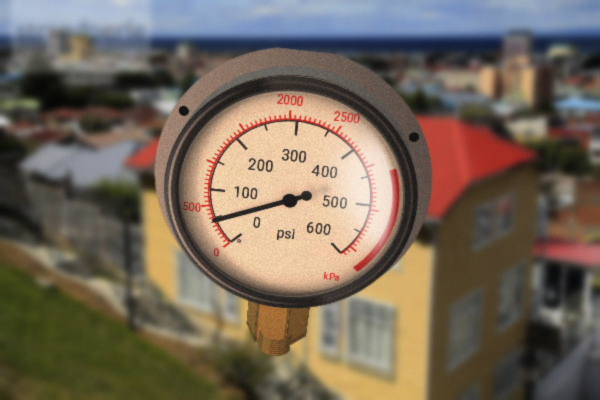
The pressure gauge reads 50 psi
